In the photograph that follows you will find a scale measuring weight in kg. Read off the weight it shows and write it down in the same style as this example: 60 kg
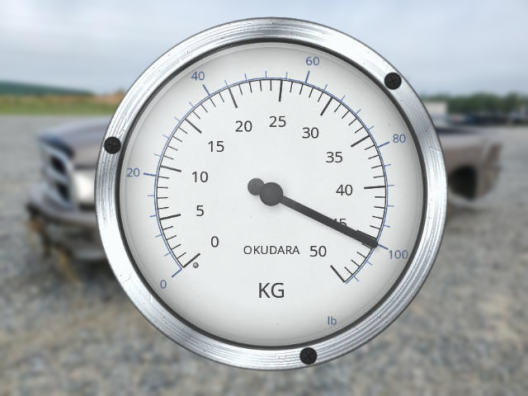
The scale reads 45.5 kg
